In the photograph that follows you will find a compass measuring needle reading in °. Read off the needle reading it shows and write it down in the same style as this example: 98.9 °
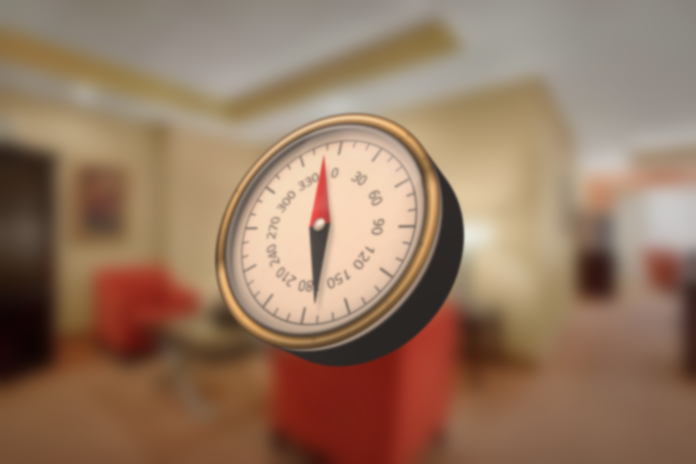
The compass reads 350 °
